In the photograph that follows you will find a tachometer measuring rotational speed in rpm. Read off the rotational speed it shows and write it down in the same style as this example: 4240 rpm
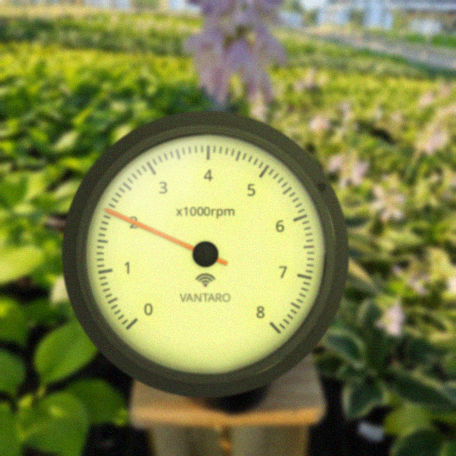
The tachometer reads 2000 rpm
